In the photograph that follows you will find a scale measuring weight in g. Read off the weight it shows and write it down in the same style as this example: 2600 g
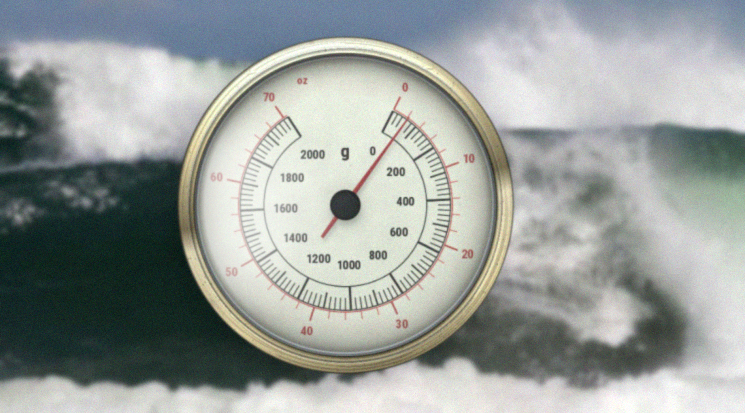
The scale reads 60 g
